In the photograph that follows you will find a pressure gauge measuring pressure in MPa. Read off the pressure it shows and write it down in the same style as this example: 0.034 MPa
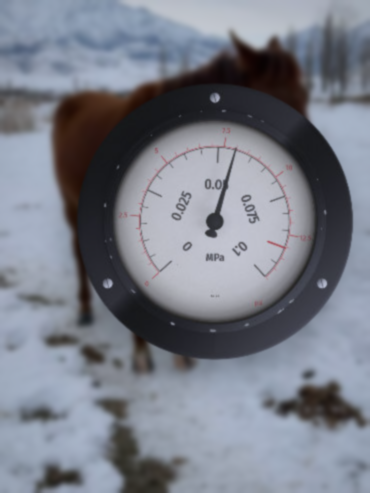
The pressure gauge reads 0.055 MPa
